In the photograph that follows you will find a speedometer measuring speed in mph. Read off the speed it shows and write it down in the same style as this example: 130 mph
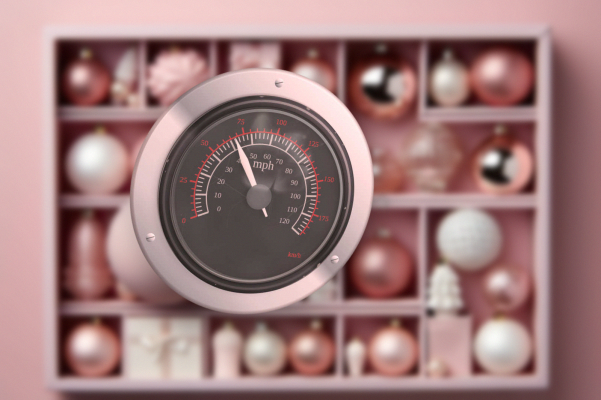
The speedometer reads 42 mph
